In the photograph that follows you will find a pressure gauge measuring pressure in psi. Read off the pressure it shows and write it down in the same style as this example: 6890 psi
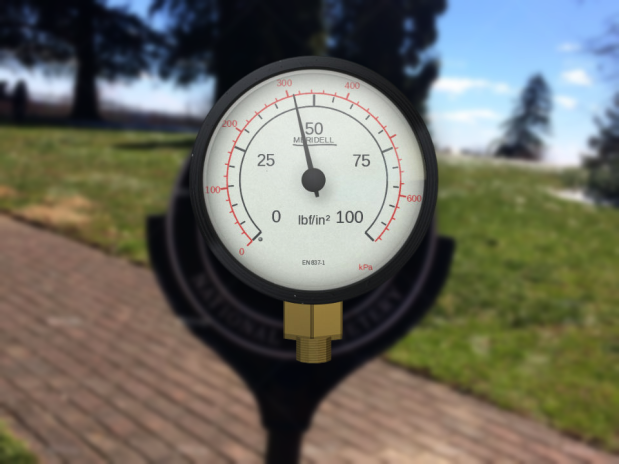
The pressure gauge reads 45 psi
